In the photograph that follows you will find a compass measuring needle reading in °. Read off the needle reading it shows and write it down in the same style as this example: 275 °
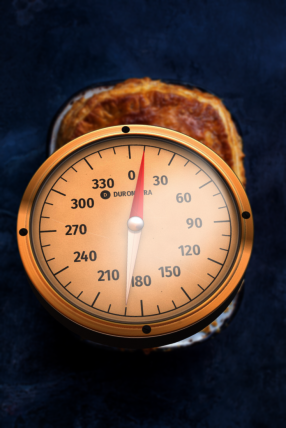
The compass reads 10 °
